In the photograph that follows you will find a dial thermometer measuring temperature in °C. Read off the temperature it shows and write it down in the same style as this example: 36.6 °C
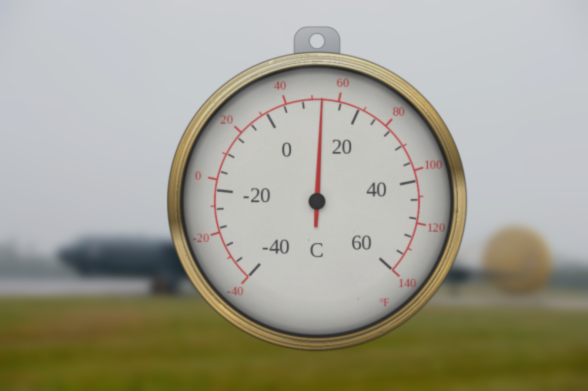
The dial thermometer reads 12 °C
